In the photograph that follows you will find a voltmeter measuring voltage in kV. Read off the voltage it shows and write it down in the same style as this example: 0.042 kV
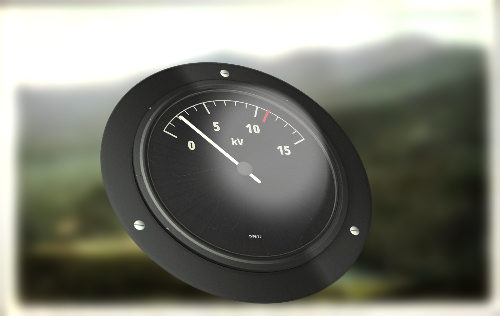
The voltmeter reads 2 kV
